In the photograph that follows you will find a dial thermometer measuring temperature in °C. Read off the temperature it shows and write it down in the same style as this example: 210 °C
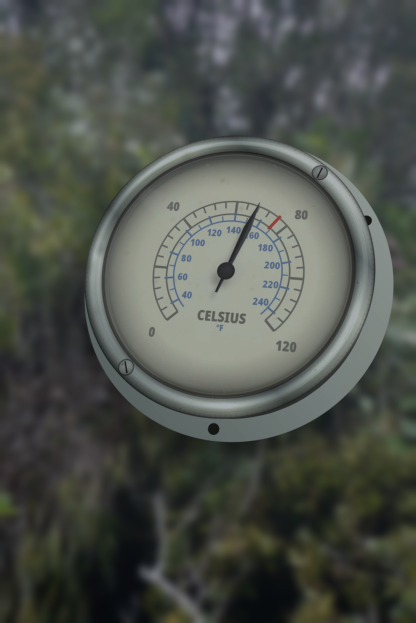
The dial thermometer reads 68 °C
